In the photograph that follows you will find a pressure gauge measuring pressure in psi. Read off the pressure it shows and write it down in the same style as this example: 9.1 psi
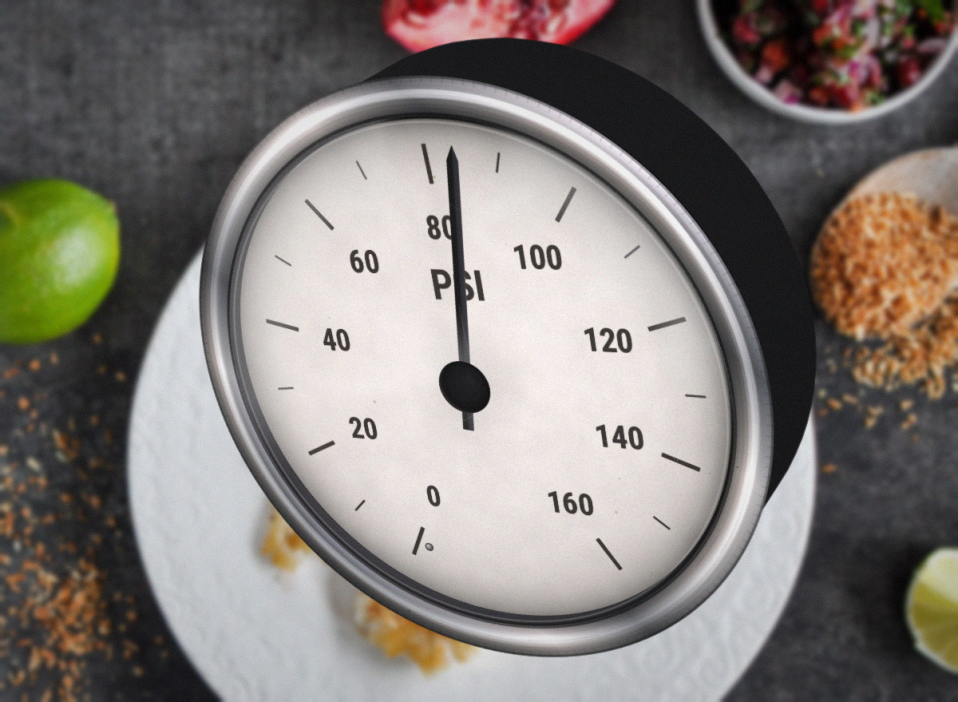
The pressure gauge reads 85 psi
